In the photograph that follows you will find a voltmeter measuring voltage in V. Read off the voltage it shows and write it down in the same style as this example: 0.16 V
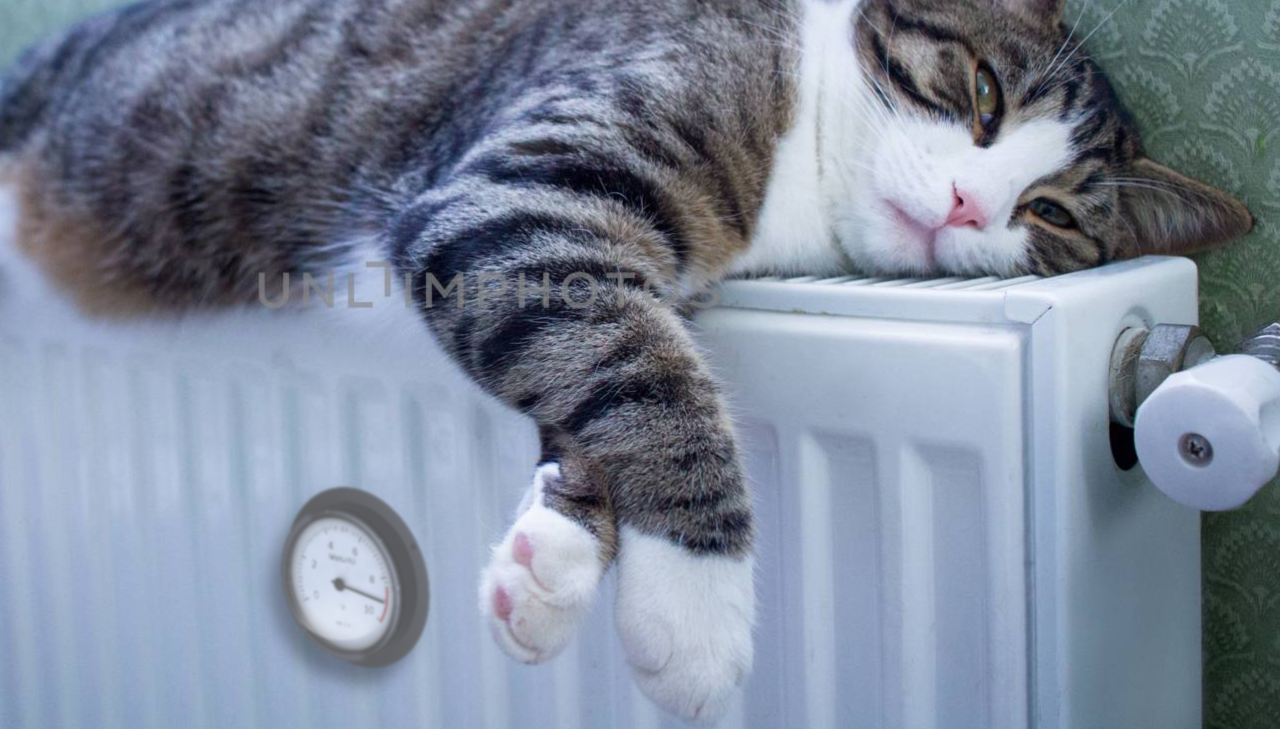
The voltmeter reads 9 V
